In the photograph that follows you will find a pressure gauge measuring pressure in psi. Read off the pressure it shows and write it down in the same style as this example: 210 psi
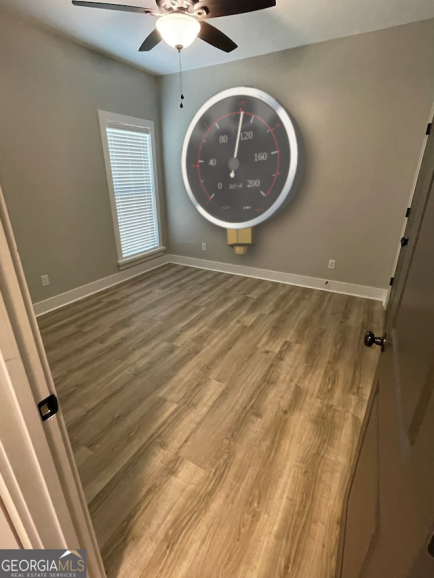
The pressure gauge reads 110 psi
